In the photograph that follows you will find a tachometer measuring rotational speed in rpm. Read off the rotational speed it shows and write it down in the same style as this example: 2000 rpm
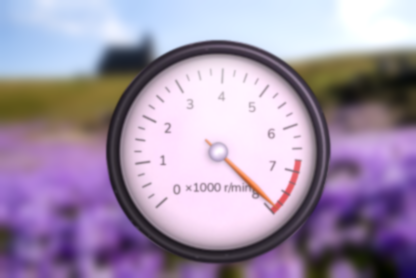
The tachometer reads 7875 rpm
